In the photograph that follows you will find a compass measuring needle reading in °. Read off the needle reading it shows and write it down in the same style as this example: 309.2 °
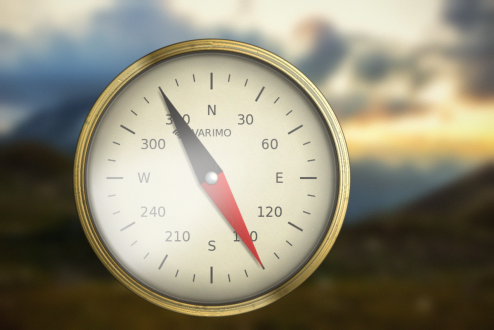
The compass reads 150 °
